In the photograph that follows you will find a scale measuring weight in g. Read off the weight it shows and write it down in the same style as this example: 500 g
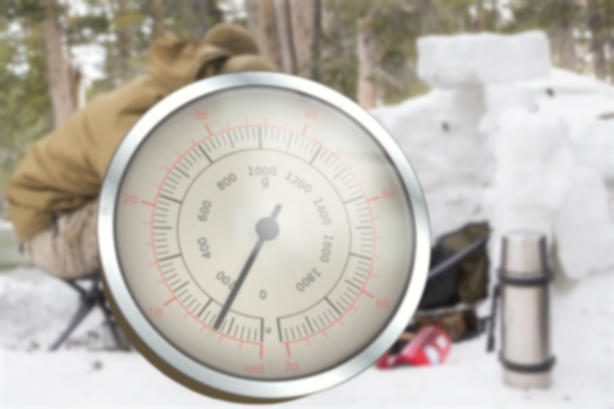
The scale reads 140 g
